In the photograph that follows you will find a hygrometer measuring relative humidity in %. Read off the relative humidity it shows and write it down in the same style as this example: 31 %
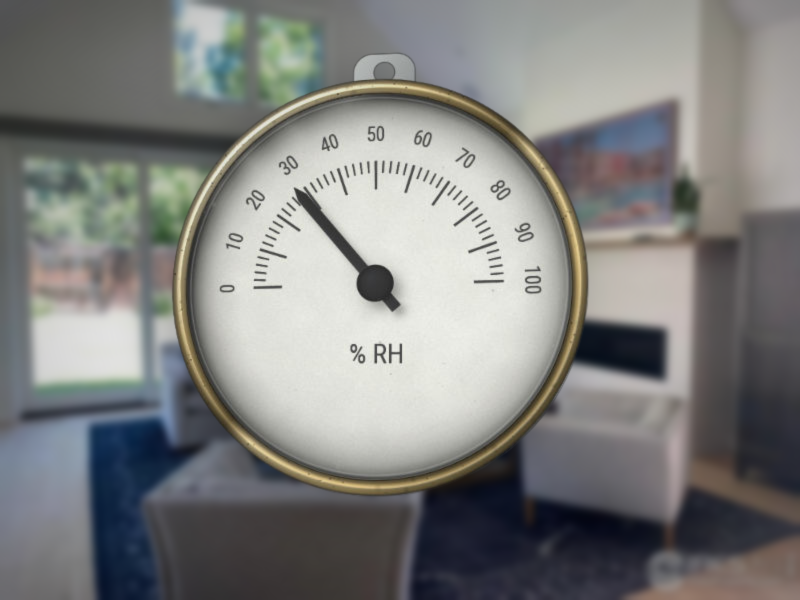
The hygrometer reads 28 %
